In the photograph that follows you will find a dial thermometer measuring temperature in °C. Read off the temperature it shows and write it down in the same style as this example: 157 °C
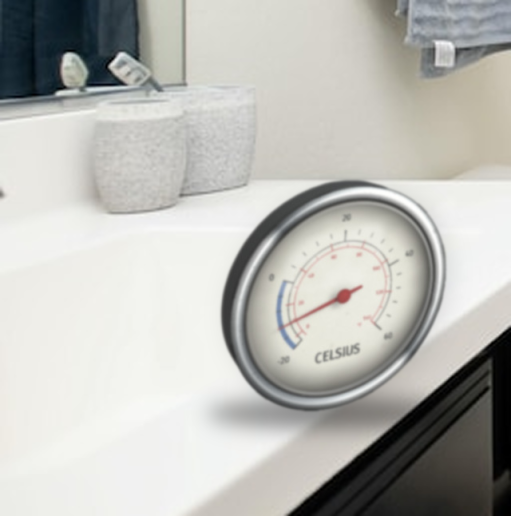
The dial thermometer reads -12 °C
